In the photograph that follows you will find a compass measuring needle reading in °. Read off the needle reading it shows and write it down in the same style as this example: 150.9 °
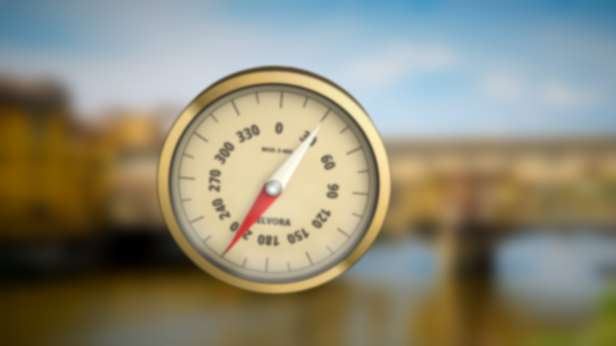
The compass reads 210 °
